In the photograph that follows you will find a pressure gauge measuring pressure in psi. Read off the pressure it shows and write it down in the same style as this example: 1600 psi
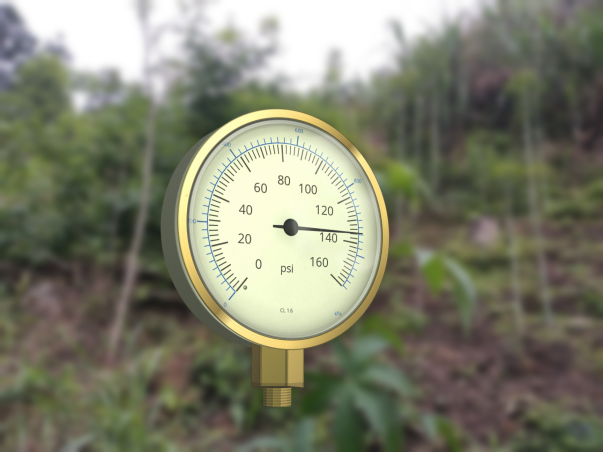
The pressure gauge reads 136 psi
